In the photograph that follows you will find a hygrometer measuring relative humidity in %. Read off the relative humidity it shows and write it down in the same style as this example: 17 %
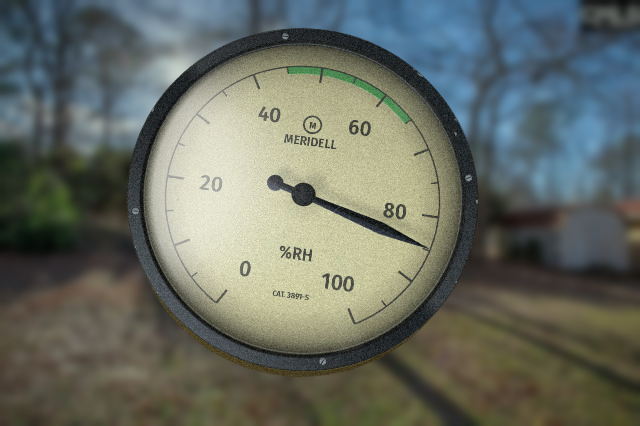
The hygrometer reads 85 %
